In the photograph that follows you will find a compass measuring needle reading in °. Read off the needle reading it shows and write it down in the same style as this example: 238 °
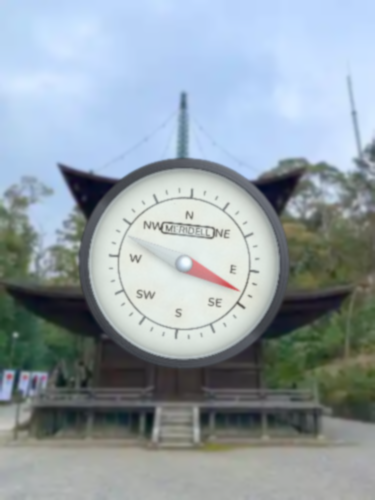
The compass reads 110 °
